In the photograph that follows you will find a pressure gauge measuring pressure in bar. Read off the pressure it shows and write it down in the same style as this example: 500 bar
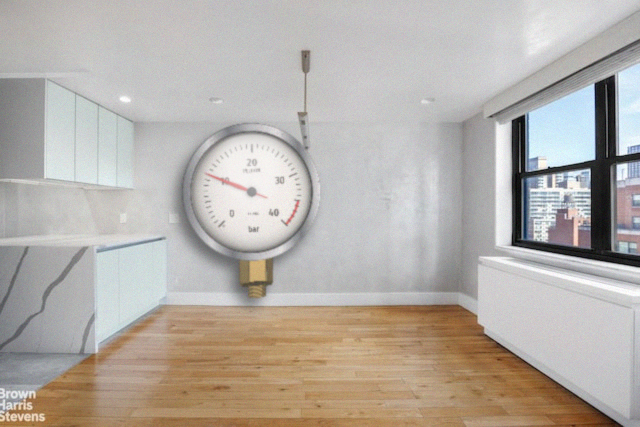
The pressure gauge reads 10 bar
